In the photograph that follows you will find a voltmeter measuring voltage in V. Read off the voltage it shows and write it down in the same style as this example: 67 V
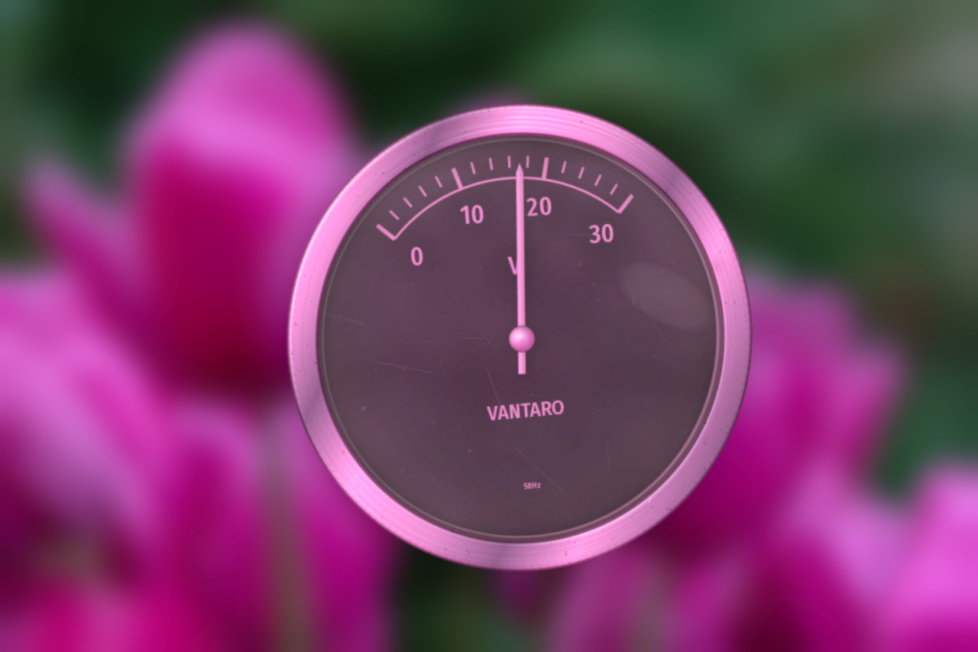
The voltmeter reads 17 V
